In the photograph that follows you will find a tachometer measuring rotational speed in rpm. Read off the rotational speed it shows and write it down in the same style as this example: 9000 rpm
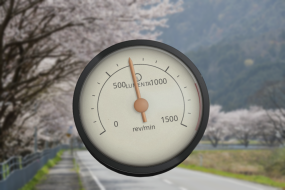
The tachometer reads 700 rpm
